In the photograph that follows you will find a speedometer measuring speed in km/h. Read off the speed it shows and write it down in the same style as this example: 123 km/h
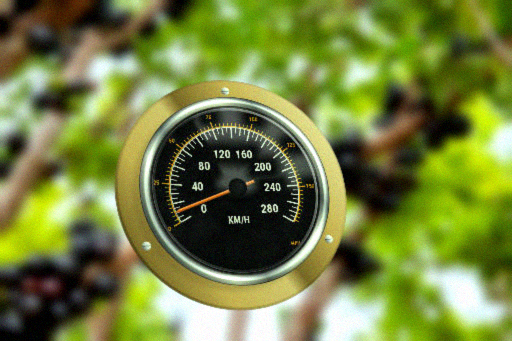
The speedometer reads 10 km/h
